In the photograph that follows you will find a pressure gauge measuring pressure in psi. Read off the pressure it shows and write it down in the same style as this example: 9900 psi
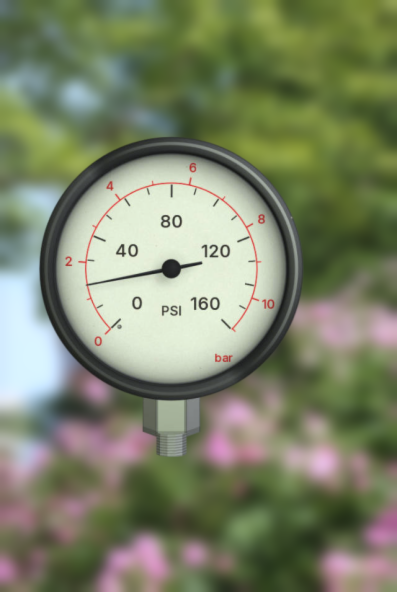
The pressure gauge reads 20 psi
